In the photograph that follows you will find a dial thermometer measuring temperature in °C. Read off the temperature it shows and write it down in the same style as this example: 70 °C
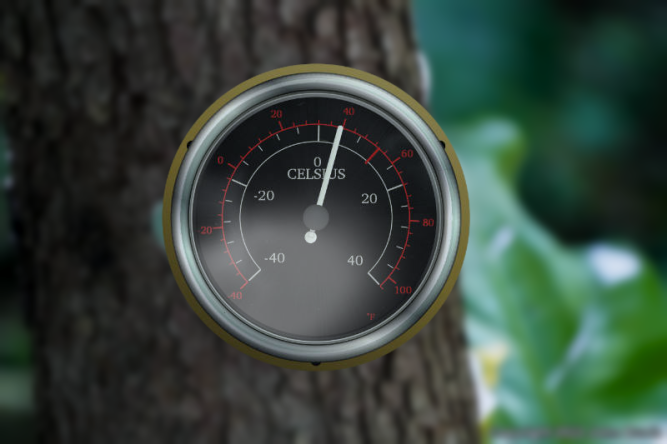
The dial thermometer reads 4 °C
